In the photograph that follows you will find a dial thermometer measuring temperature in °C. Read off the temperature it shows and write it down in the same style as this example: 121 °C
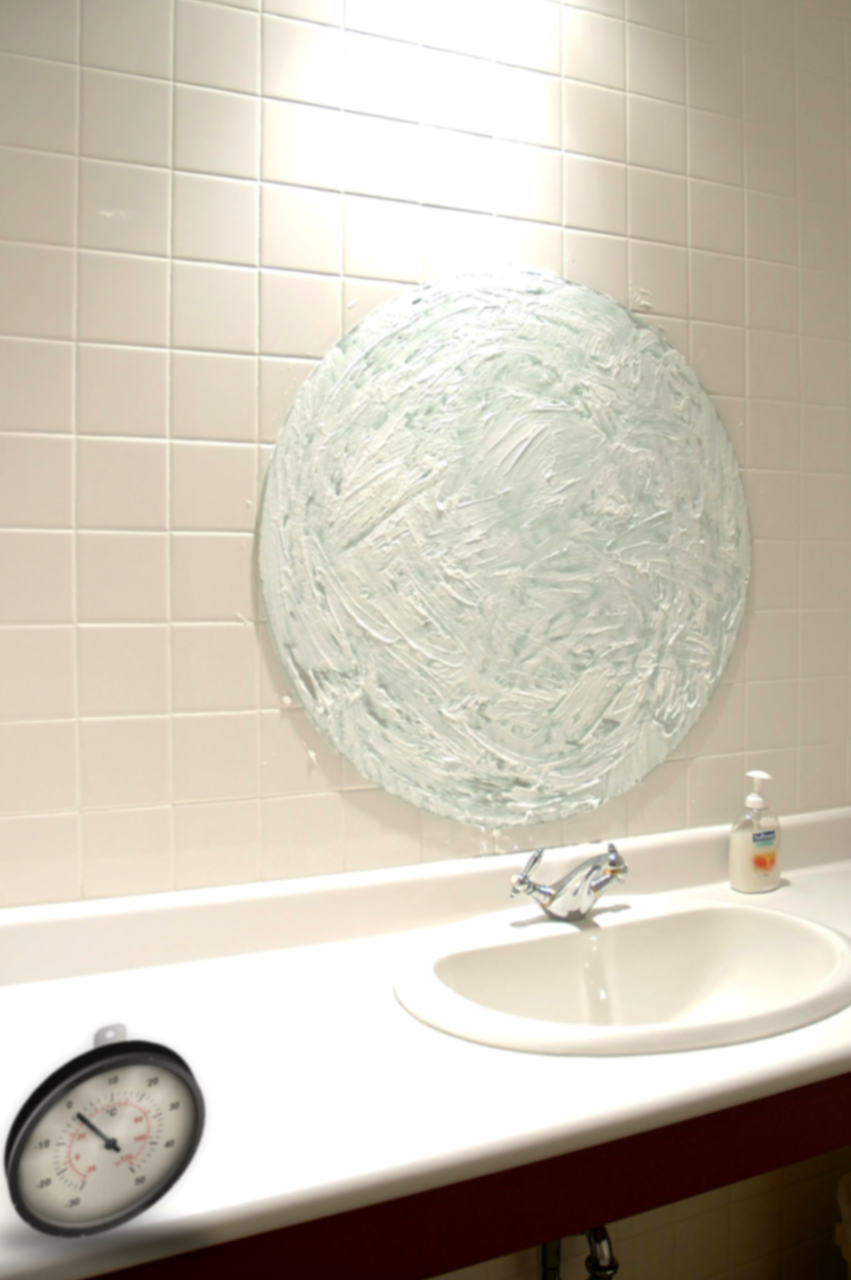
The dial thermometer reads 0 °C
